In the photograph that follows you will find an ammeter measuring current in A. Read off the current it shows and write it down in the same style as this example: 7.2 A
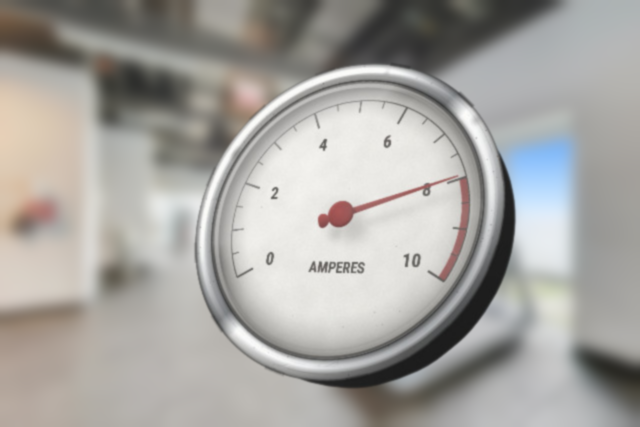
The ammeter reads 8 A
